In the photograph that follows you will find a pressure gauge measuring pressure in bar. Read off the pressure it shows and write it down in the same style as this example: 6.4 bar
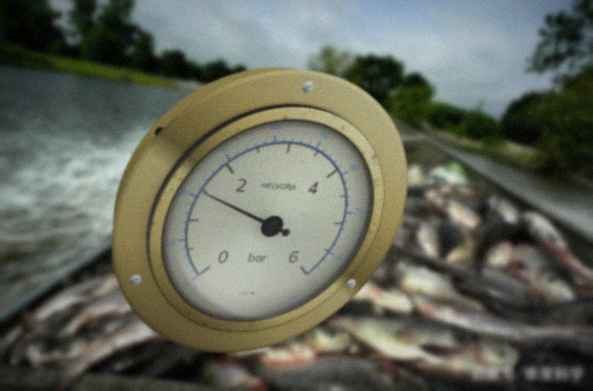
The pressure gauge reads 1.5 bar
